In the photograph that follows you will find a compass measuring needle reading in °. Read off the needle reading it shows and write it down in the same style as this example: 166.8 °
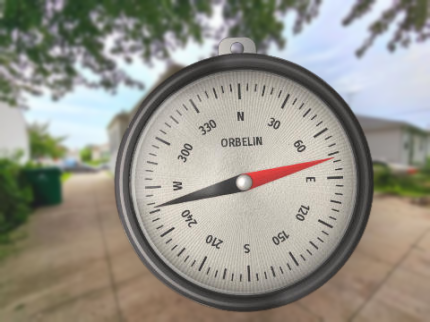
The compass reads 77.5 °
